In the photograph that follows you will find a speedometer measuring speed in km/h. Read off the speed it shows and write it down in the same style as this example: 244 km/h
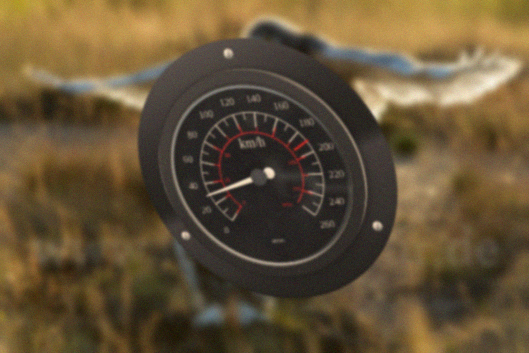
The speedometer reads 30 km/h
